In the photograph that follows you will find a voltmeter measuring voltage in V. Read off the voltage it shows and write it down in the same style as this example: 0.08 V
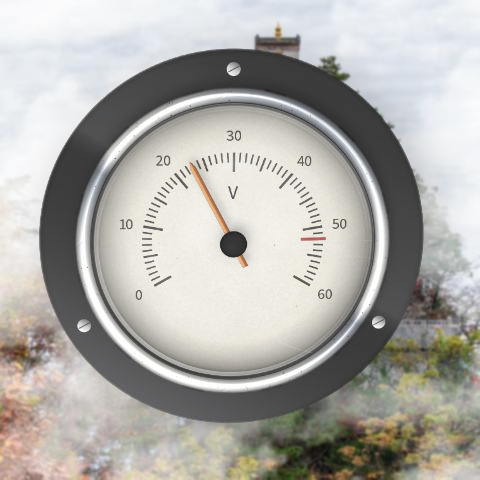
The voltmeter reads 23 V
